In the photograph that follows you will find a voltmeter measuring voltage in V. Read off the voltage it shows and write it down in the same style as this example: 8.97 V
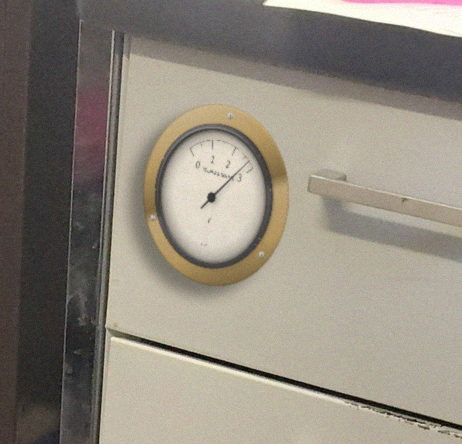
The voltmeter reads 2.75 V
